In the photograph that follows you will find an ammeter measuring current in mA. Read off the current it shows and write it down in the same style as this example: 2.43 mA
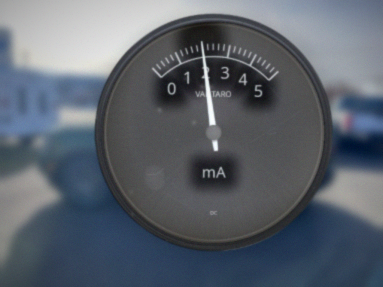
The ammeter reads 2 mA
